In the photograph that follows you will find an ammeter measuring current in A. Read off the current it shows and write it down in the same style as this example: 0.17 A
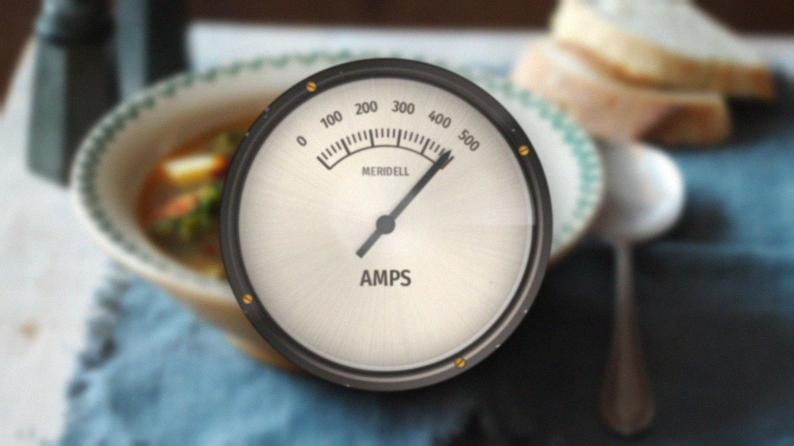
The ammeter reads 480 A
